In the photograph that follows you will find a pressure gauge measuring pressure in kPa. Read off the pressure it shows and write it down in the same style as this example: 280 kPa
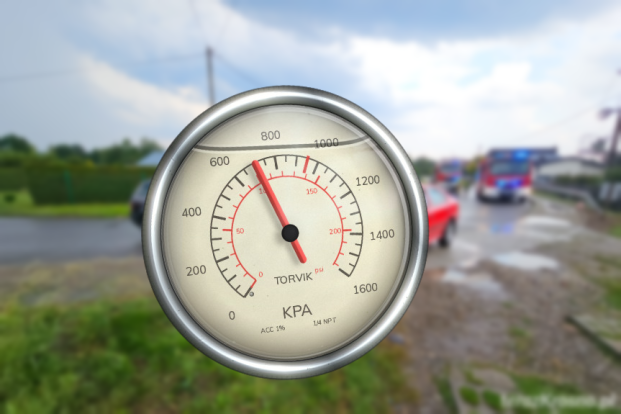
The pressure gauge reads 700 kPa
